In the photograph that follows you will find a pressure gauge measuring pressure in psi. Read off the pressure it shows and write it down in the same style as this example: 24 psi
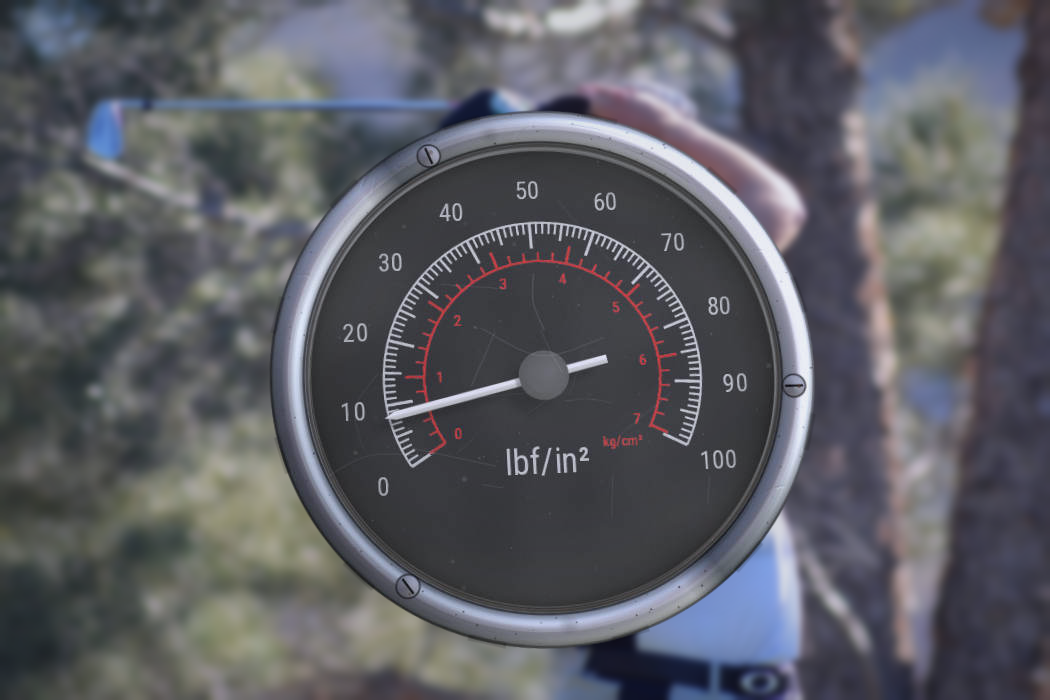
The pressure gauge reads 8 psi
